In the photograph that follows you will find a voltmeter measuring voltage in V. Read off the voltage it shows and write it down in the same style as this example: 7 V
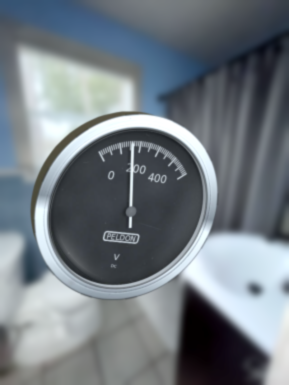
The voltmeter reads 150 V
